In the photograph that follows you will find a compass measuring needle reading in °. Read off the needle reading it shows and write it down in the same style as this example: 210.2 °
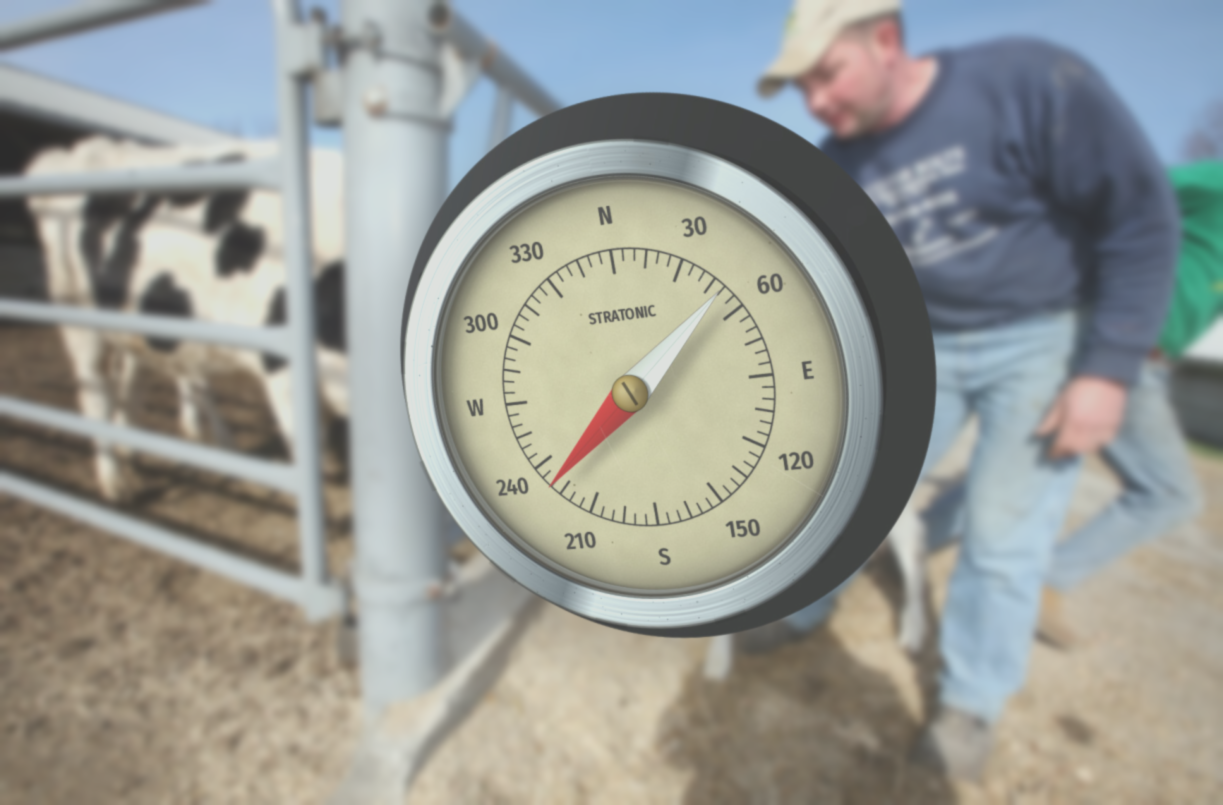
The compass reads 230 °
